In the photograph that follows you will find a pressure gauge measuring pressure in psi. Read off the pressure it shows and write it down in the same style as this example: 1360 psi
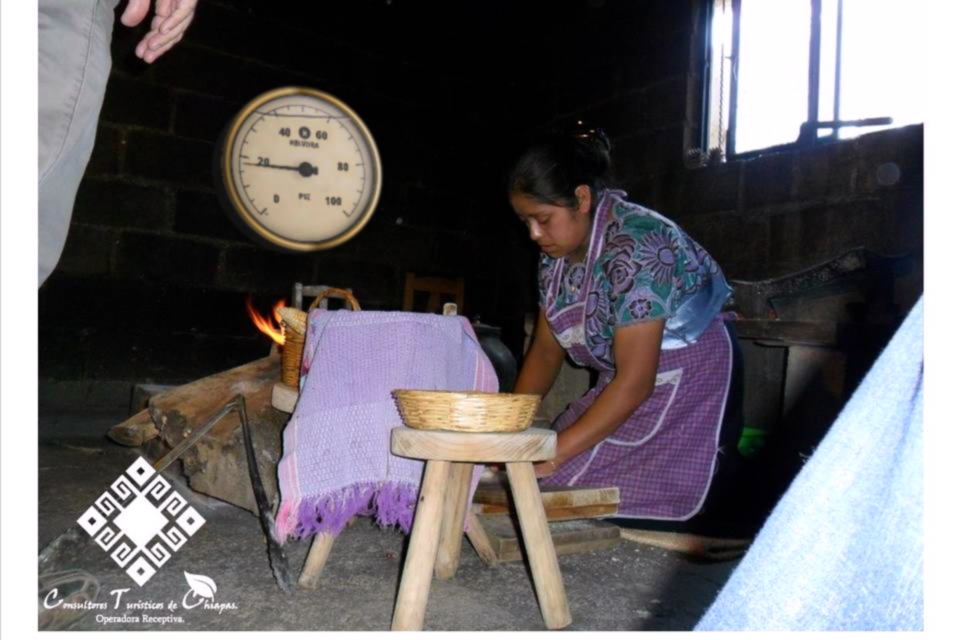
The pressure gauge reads 17.5 psi
